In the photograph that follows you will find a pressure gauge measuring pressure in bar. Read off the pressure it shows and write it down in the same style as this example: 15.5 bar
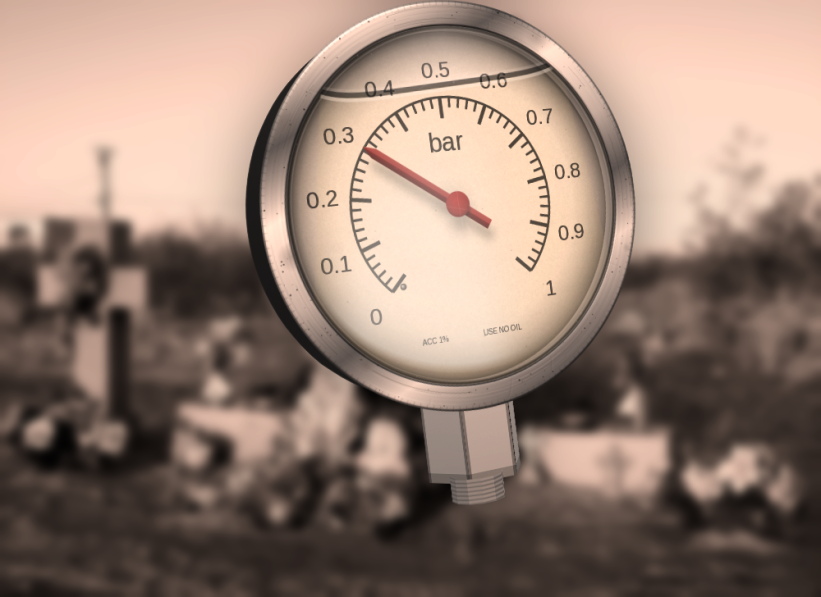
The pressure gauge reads 0.3 bar
